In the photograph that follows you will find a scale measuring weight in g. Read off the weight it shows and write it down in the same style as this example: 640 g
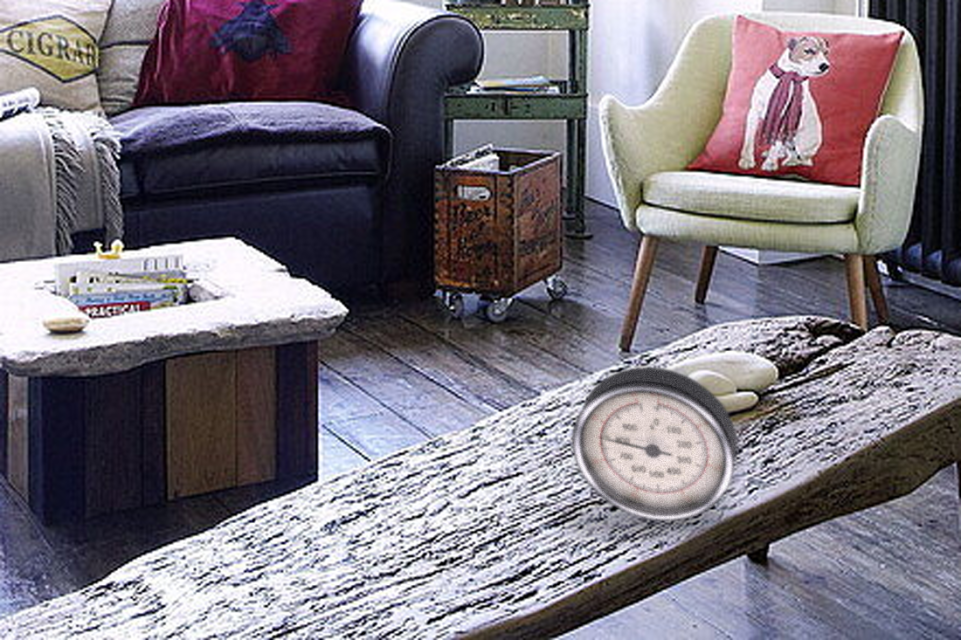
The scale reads 800 g
